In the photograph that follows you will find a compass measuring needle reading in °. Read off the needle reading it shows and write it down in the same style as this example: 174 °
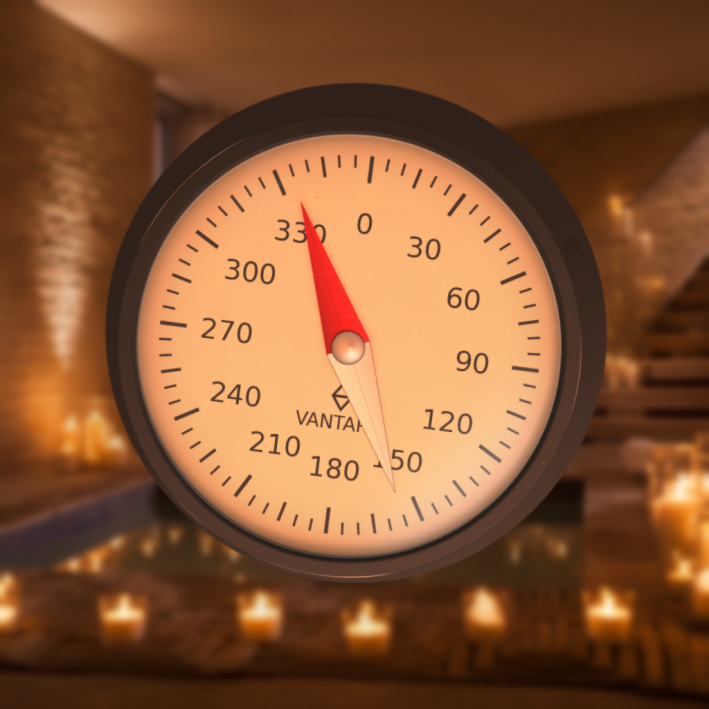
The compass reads 335 °
